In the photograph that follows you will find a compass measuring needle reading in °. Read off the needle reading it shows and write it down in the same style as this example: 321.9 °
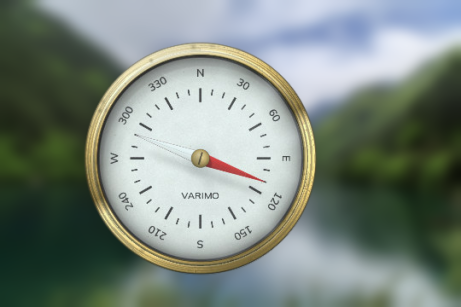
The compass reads 110 °
